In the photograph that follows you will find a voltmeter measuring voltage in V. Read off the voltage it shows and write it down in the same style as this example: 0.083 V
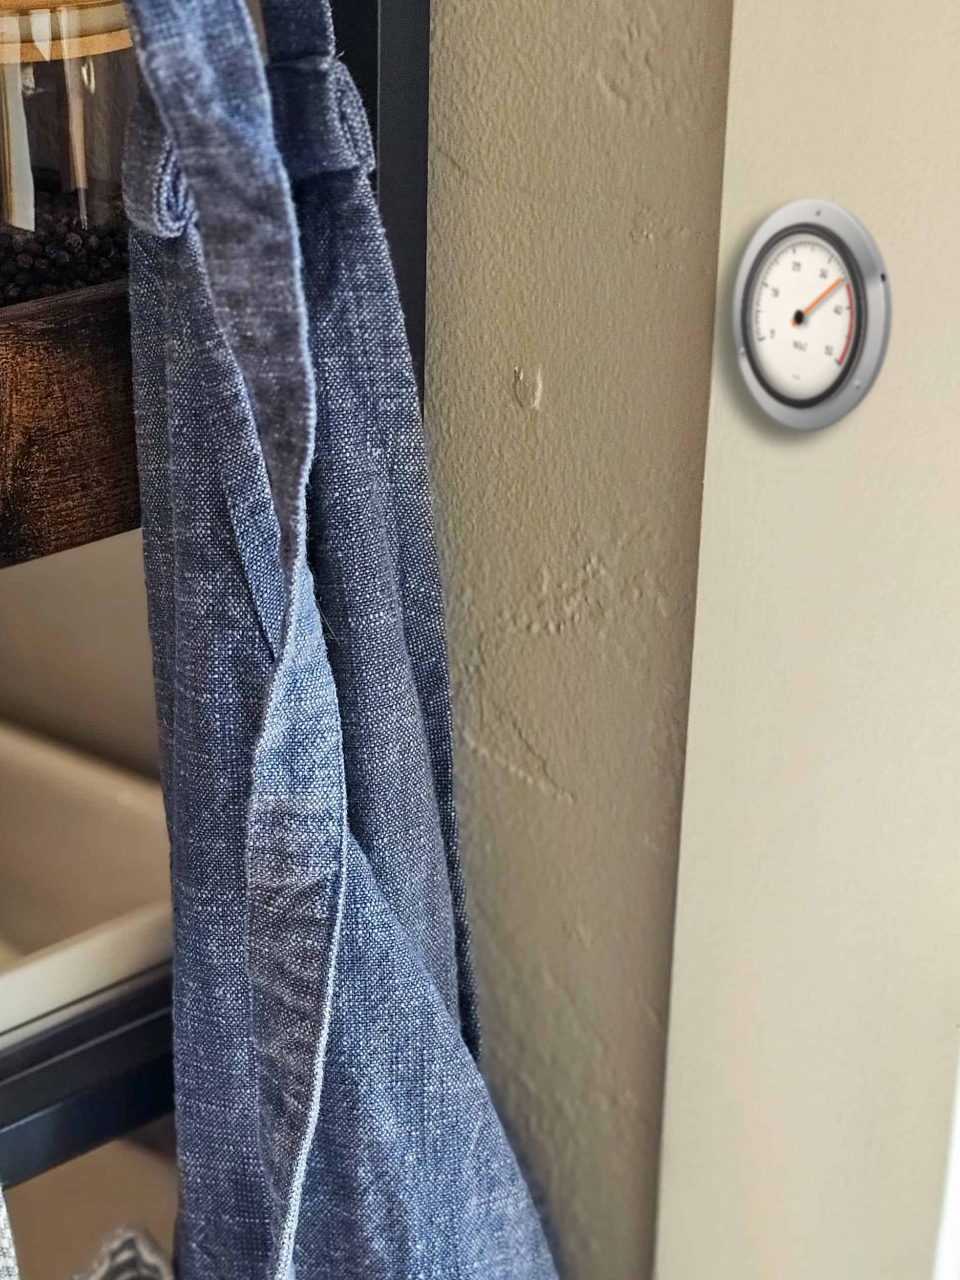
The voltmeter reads 35 V
